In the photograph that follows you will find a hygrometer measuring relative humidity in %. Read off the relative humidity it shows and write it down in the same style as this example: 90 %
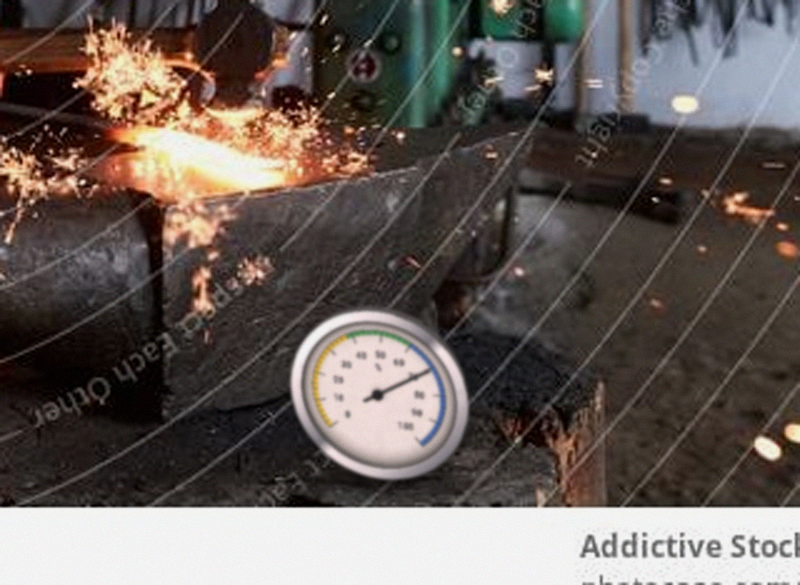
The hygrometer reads 70 %
